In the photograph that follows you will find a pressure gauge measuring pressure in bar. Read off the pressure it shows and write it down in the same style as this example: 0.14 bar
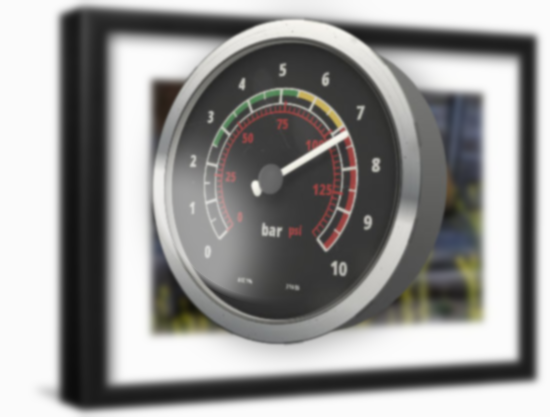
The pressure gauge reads 7.25 bar
